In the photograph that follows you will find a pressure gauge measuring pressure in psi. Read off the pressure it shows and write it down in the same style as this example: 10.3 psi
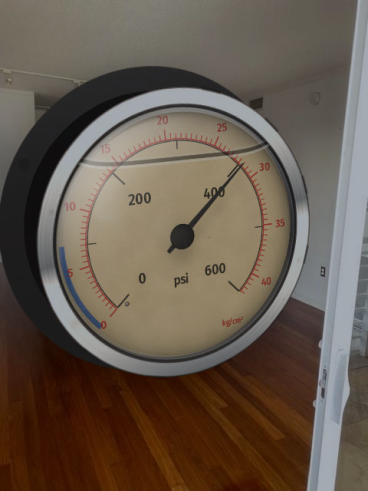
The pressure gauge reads 400 psi
